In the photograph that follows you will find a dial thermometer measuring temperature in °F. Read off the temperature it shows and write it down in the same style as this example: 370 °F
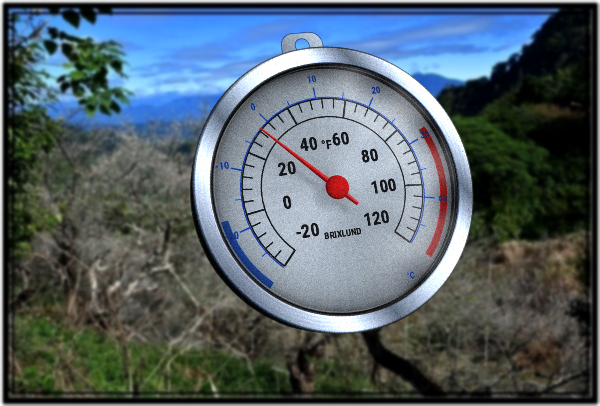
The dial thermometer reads 28 °F
